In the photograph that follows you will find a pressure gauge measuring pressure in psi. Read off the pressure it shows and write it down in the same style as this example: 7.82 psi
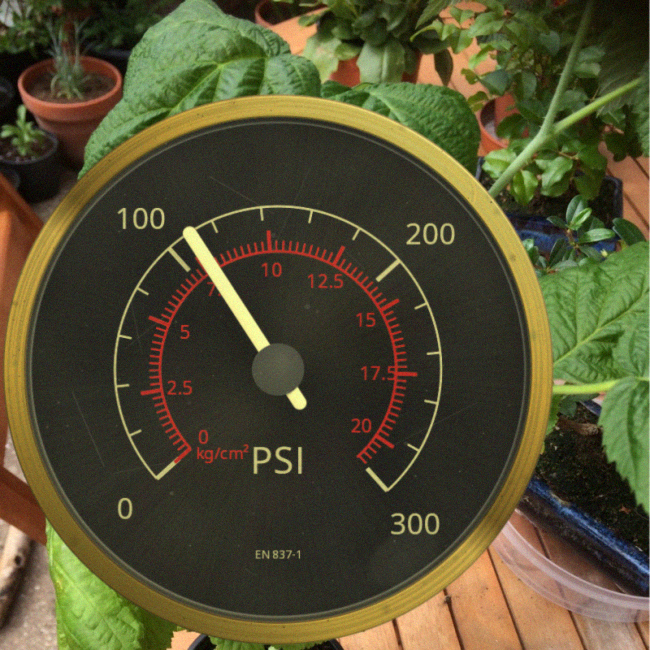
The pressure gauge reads 110 psi
